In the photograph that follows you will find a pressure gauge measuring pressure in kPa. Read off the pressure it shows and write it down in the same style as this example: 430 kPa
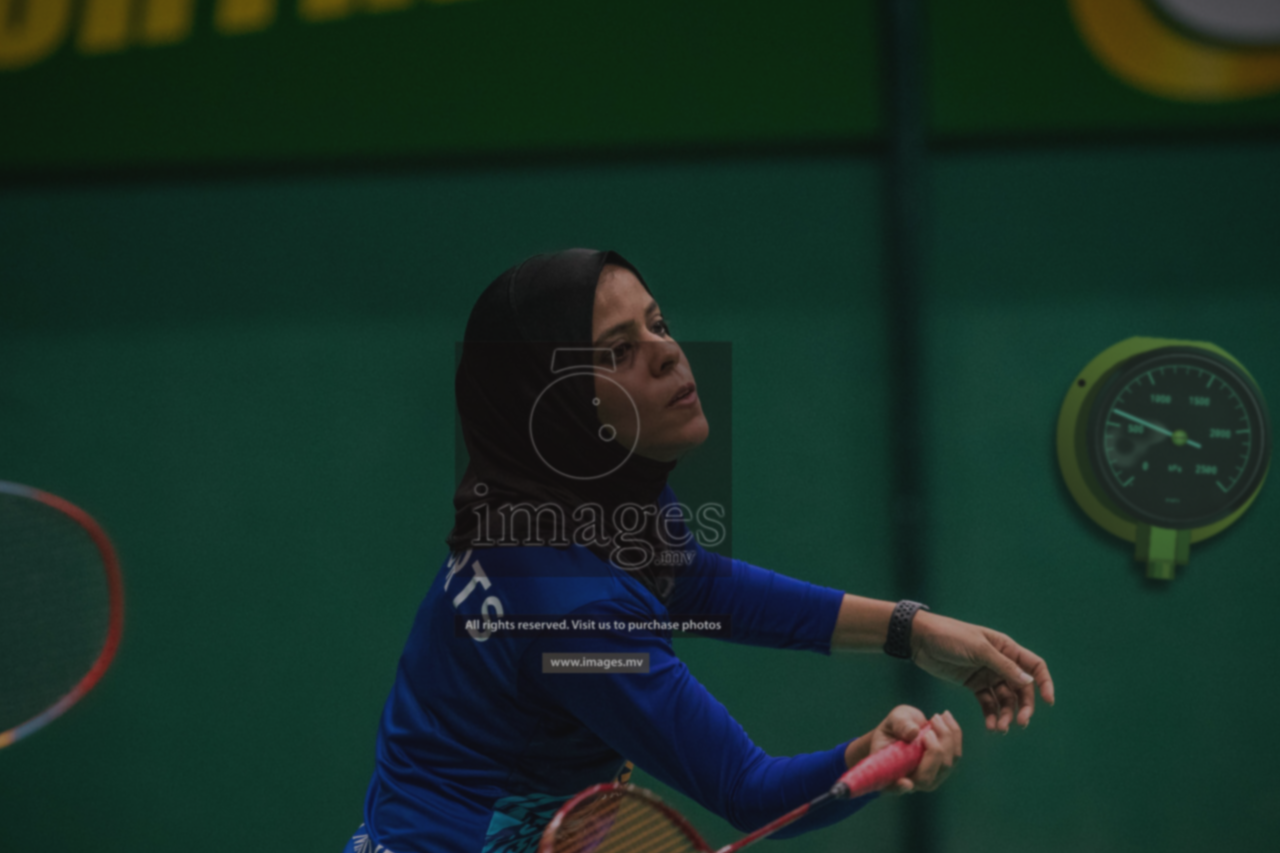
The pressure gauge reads 600 kPa
